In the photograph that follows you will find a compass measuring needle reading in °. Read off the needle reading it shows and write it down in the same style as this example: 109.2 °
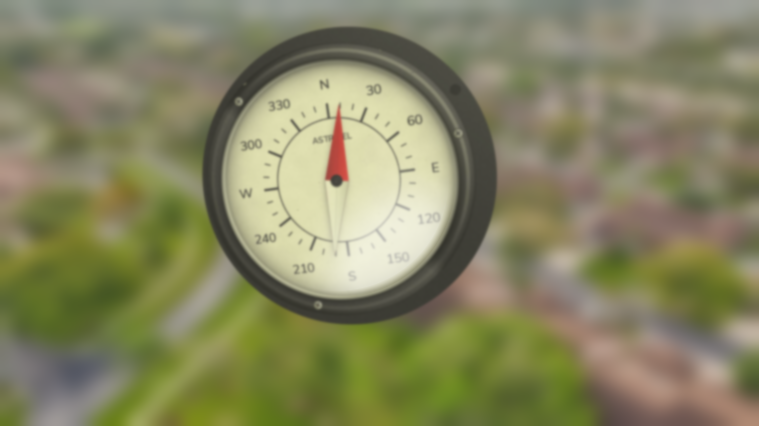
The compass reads 10 °
